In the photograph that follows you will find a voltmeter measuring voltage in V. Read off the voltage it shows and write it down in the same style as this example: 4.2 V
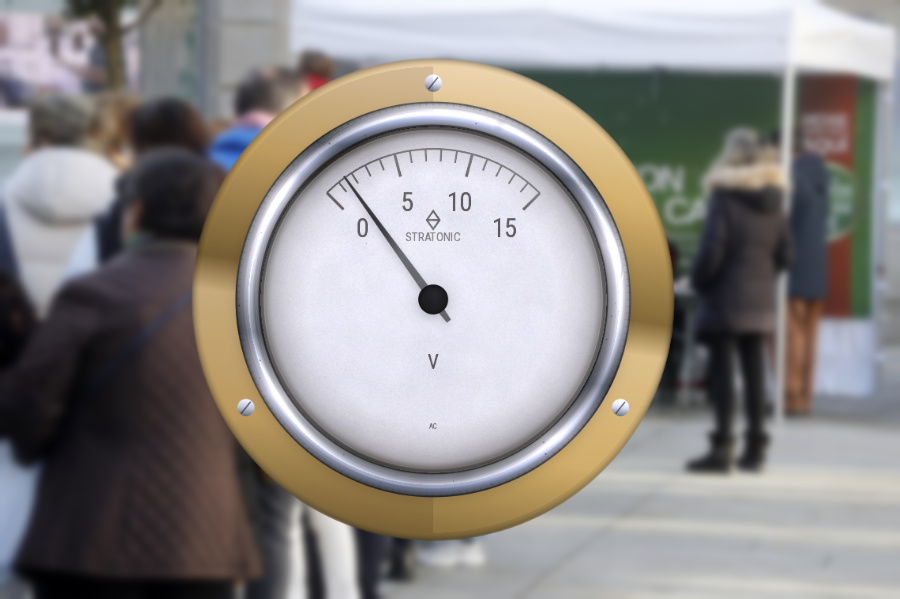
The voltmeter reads 1.5 V
